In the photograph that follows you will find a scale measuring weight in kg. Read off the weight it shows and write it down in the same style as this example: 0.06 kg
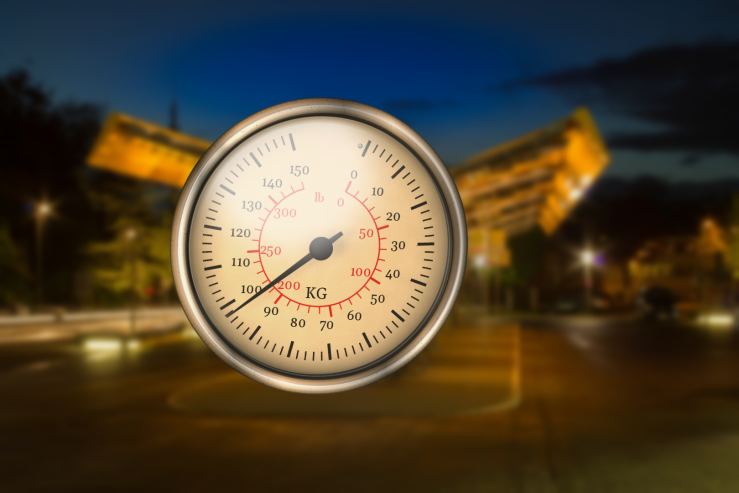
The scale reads 98 kg
